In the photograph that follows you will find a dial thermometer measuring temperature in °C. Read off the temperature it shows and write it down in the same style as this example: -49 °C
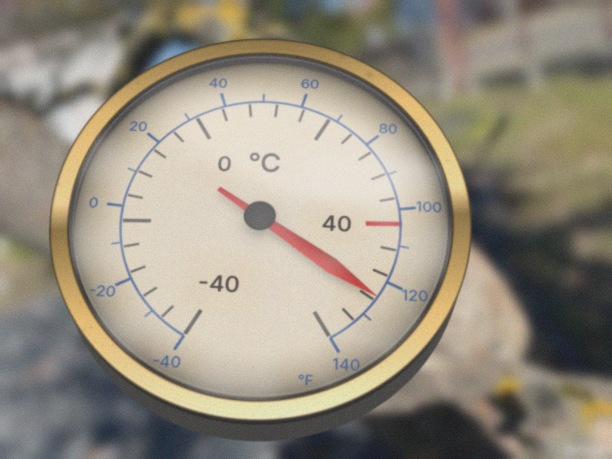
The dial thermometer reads 52 °C
